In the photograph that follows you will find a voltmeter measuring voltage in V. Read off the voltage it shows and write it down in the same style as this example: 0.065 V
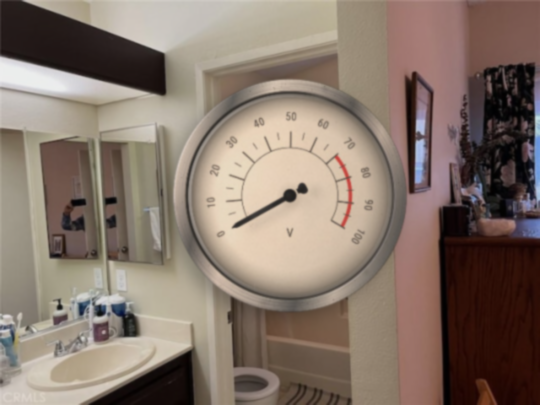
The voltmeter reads 0 V
